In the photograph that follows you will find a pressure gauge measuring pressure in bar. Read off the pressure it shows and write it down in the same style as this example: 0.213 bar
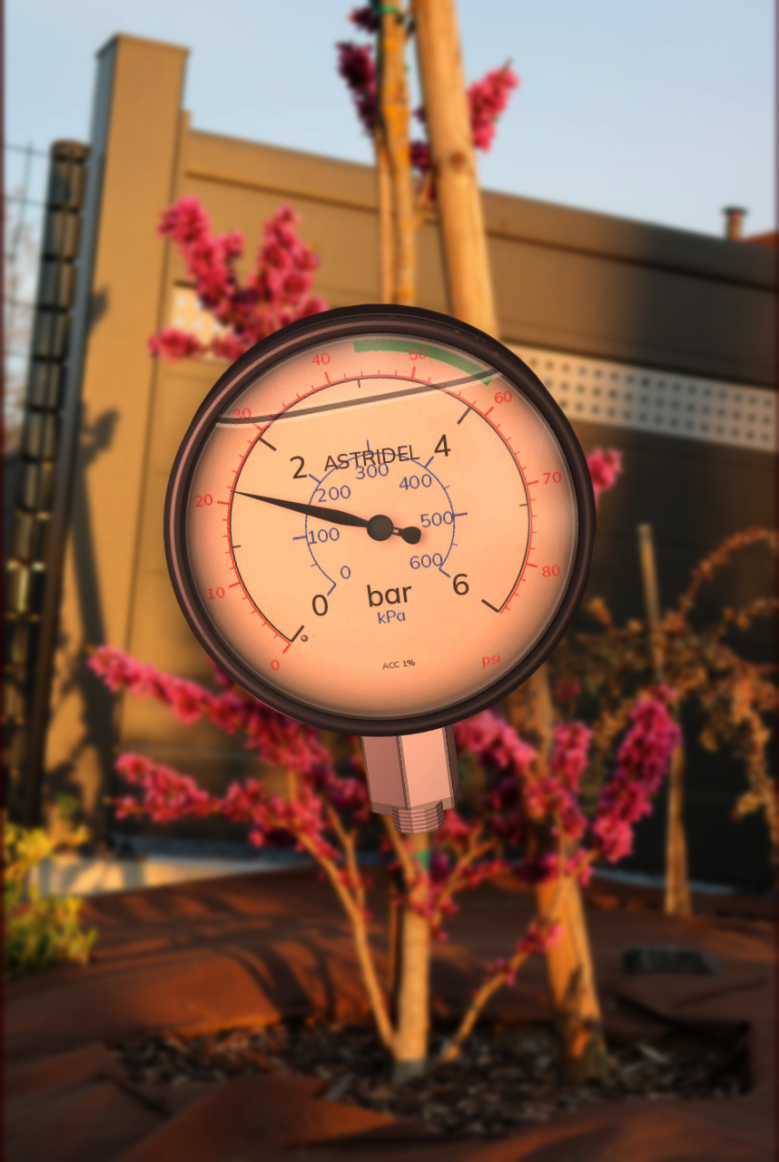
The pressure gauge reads 1.5 bar
